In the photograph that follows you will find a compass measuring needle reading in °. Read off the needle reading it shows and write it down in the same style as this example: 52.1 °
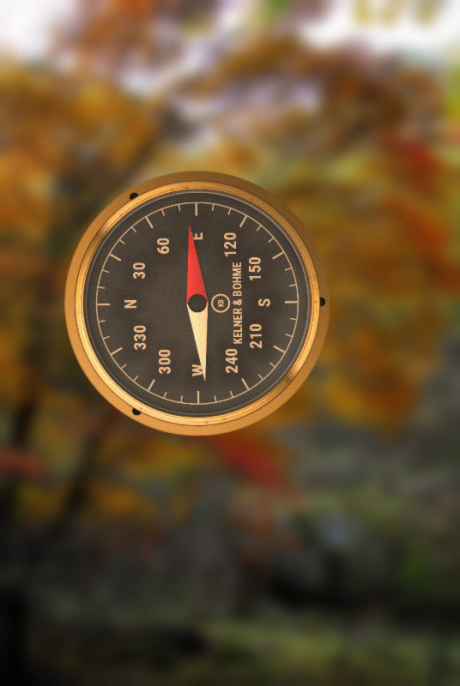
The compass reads 85 °
